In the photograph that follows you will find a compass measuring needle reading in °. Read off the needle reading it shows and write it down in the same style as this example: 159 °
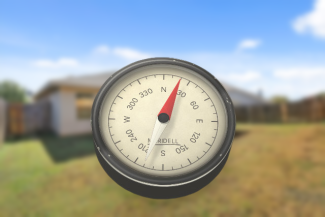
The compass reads 20 °
